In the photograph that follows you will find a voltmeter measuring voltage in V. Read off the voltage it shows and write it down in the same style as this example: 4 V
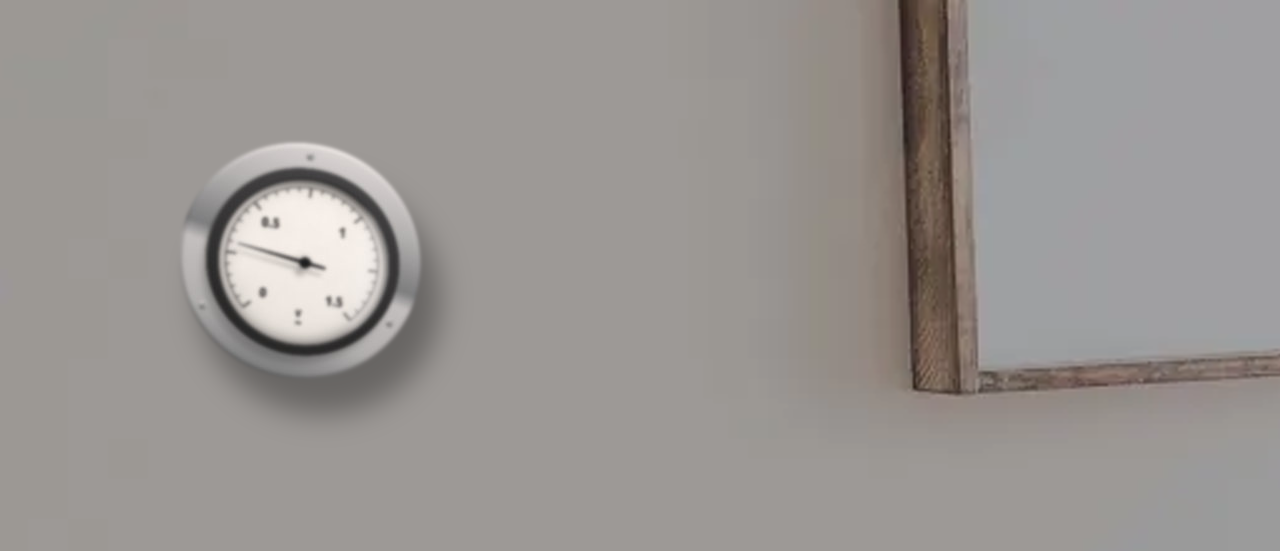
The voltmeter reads 0.3 V
